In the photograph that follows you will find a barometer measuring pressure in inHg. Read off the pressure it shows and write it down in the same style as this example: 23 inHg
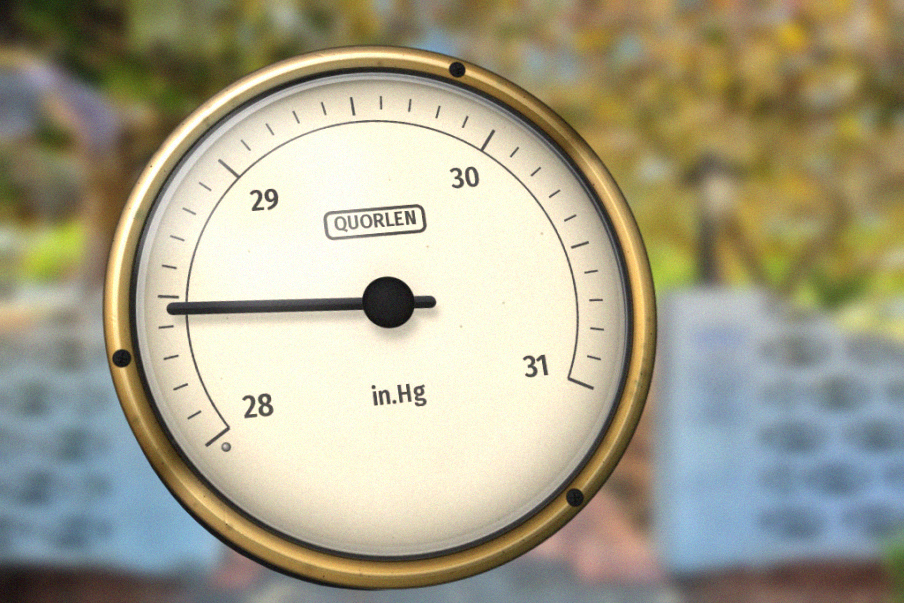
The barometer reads 28.45 inHg
